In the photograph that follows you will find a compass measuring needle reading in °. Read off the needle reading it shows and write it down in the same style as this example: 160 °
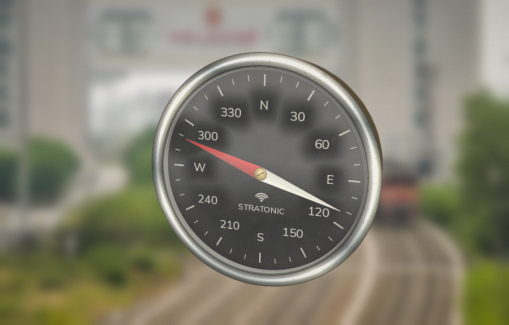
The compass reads 290 °
